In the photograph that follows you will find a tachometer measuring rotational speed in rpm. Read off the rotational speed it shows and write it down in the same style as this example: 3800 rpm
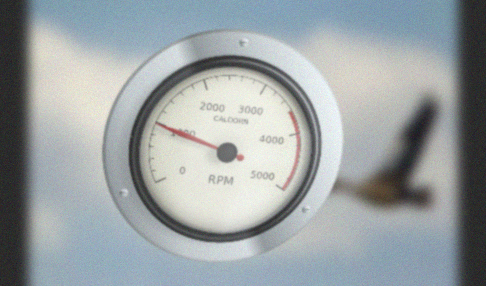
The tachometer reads 1000 rpm
